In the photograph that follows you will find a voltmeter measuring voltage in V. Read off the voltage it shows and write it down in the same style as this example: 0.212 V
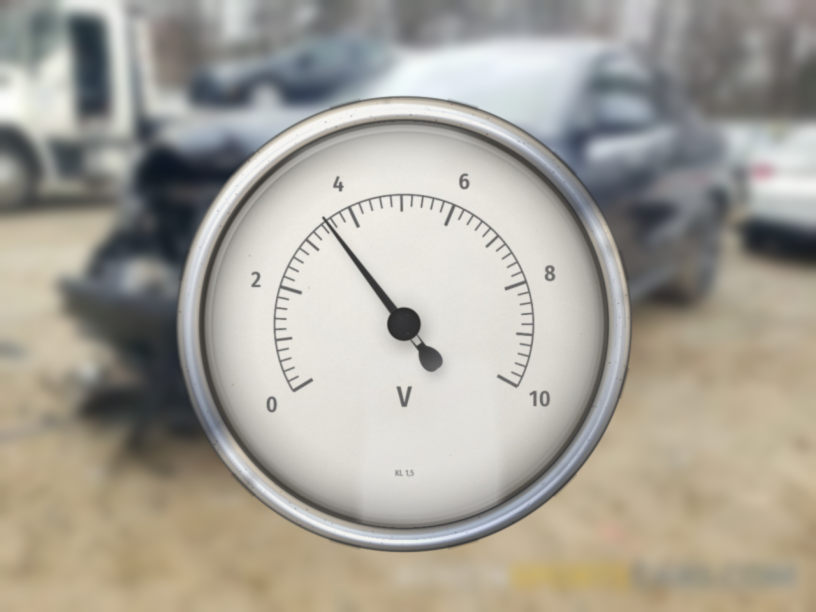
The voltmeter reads 3.5 V
